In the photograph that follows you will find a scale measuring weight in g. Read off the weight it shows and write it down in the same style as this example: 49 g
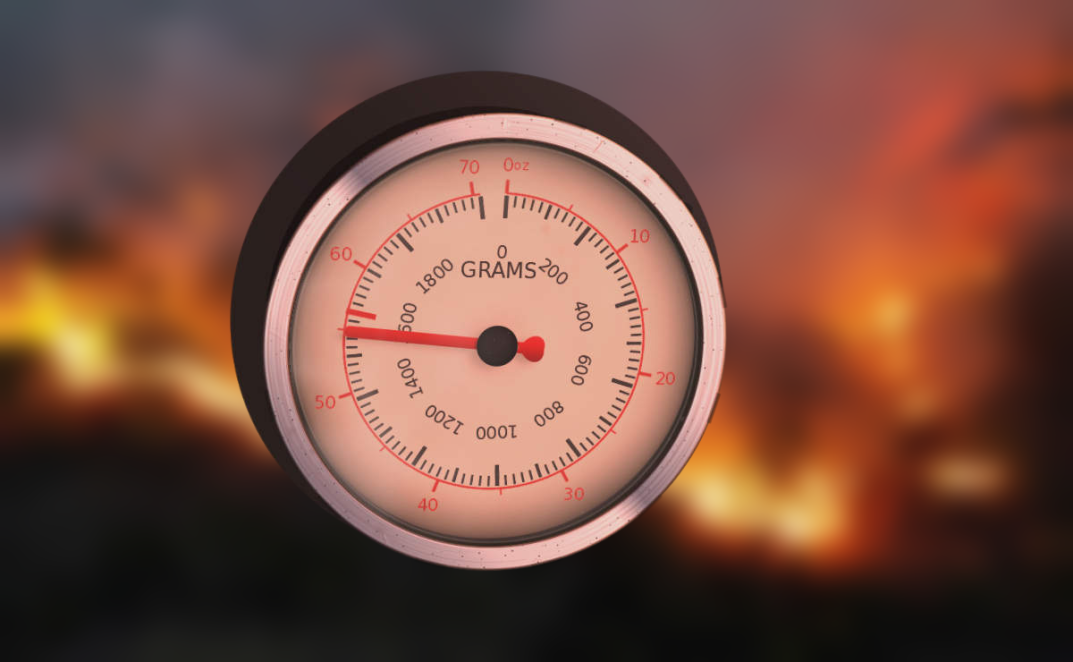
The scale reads 1560 g
